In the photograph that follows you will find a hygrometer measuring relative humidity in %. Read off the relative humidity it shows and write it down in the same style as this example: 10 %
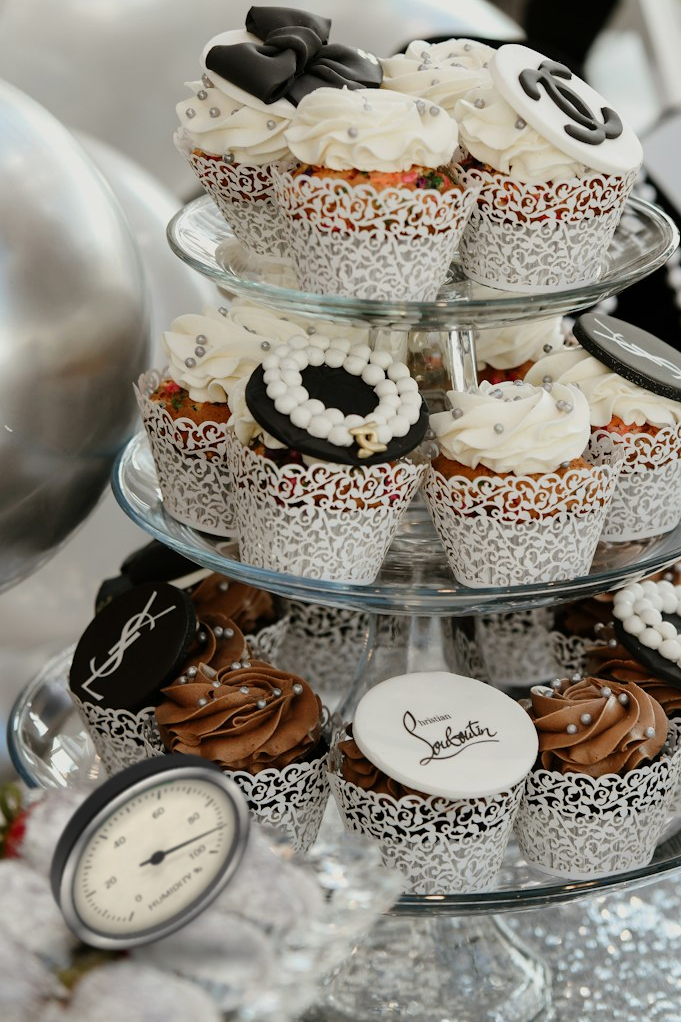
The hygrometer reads 90 %
